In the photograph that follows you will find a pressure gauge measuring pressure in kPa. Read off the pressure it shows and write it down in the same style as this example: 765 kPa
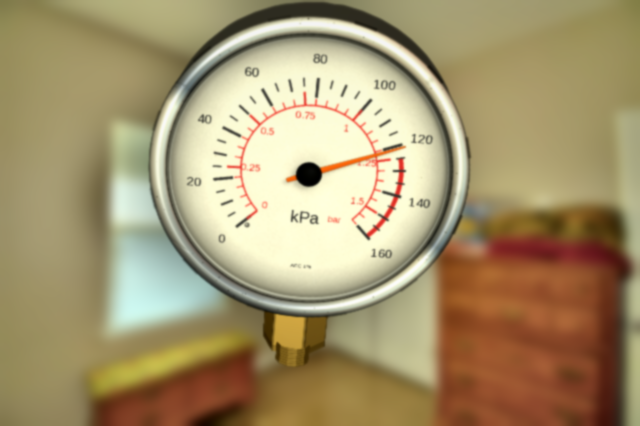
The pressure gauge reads 120 kPa
